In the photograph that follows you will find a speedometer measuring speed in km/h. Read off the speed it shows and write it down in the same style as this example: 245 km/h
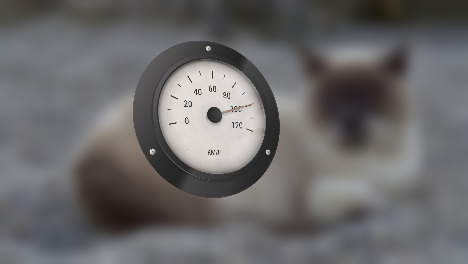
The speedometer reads 100 km/h
